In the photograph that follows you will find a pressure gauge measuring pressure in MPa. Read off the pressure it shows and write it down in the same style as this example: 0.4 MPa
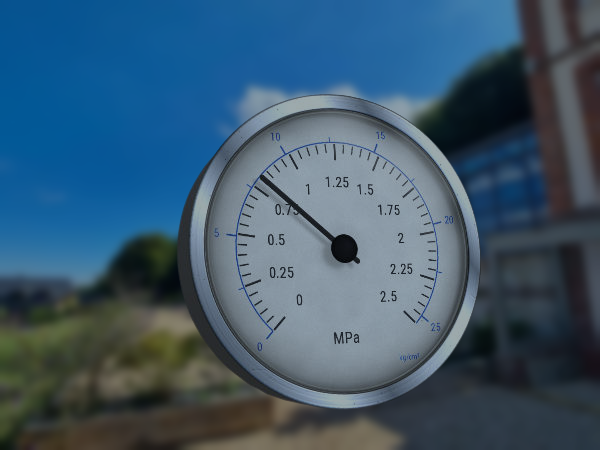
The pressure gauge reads 0.8 MPa
